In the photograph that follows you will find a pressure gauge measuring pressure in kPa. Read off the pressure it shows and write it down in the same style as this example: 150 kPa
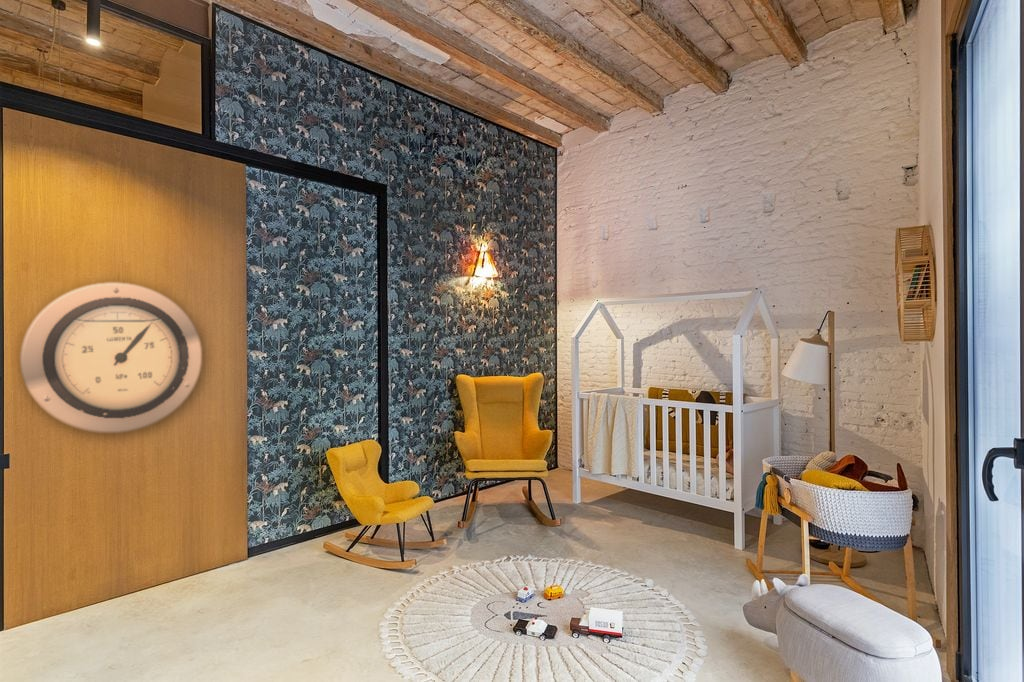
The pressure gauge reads 65 kPa
